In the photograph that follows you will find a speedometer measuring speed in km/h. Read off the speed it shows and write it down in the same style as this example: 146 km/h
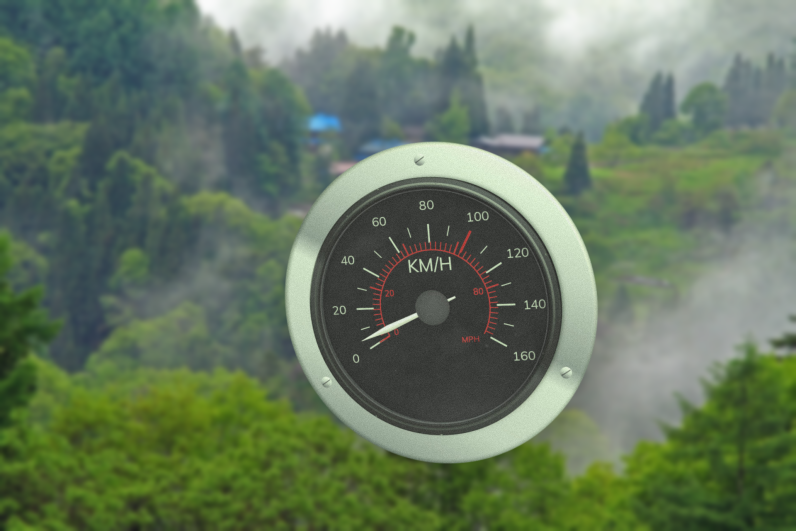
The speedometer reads 5 km/h
